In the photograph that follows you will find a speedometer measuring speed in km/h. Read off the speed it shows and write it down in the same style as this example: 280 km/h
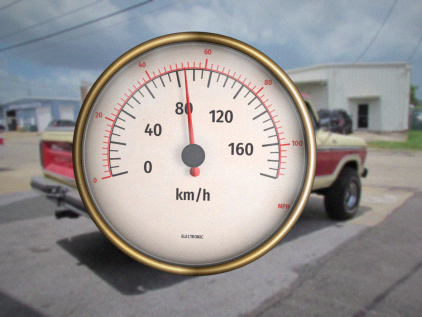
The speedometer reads 85 km/h
